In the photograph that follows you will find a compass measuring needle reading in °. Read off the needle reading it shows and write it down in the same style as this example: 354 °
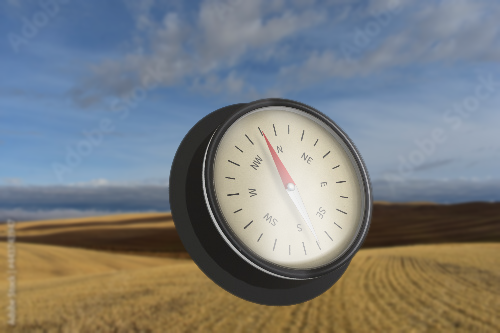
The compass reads 345 °
